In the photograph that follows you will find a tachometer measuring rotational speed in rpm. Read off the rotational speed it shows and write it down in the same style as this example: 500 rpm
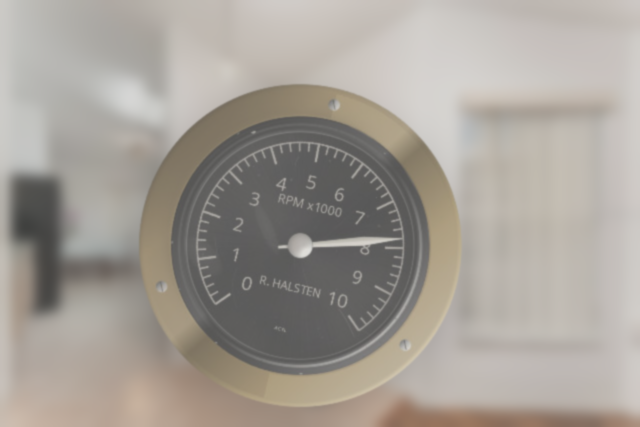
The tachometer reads 7800 rpm
